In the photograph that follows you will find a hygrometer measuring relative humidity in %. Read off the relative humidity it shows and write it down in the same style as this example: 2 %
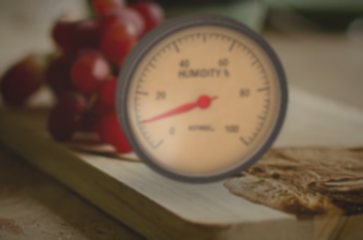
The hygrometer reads 10 %
